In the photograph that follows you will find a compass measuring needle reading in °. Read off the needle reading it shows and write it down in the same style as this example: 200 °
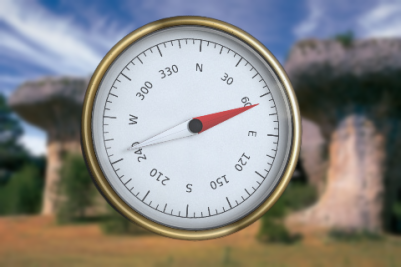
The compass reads 65 °
